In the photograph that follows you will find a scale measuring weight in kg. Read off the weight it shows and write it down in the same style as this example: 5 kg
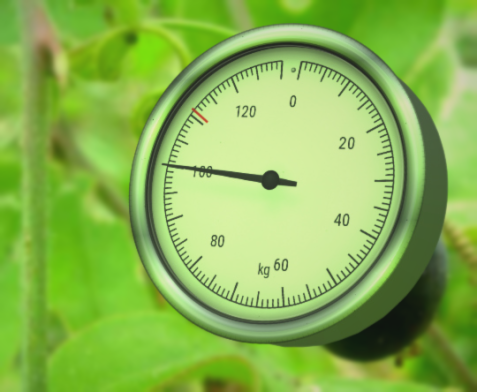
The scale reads 100 kg
